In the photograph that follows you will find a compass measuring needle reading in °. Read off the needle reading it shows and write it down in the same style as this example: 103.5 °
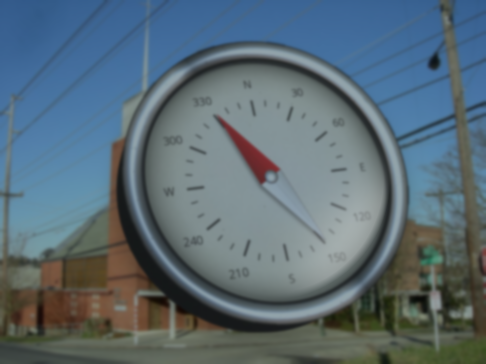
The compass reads 330 °
